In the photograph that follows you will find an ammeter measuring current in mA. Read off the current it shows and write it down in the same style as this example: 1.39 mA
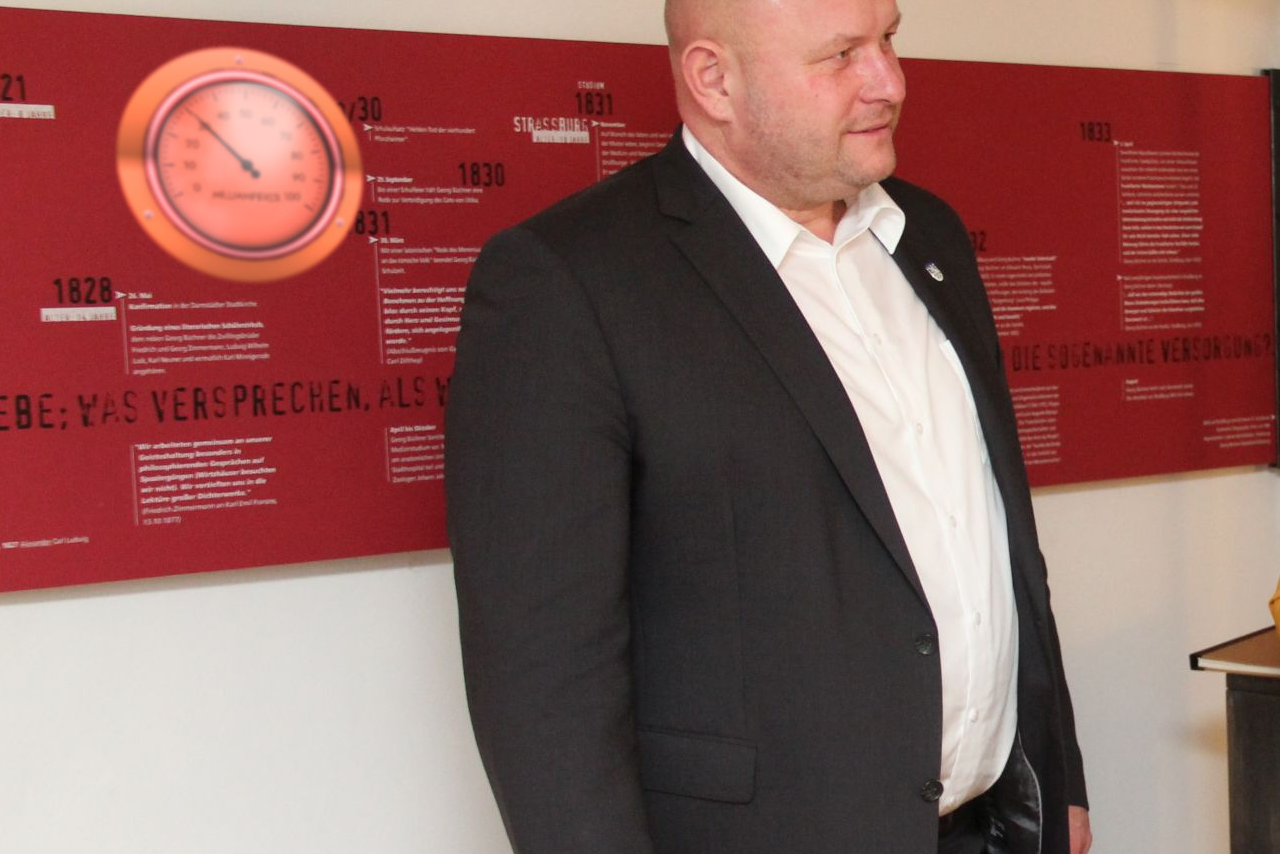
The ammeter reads 30 mA
